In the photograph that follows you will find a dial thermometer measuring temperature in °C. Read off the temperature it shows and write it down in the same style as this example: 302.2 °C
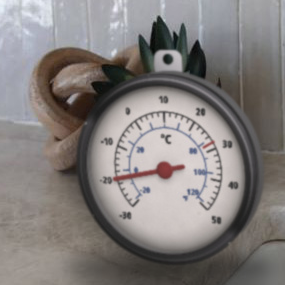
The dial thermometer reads -20 °C
